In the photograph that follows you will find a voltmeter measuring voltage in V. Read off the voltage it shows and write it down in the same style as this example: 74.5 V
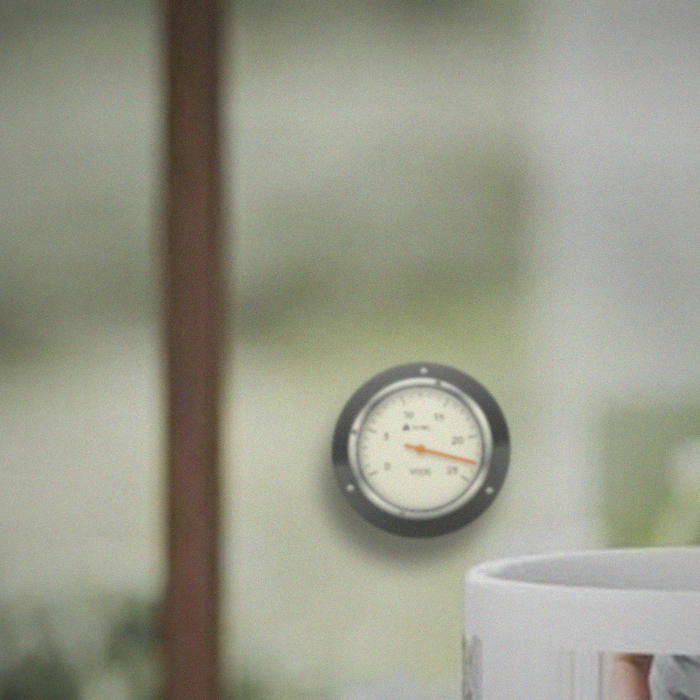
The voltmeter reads 23 V
